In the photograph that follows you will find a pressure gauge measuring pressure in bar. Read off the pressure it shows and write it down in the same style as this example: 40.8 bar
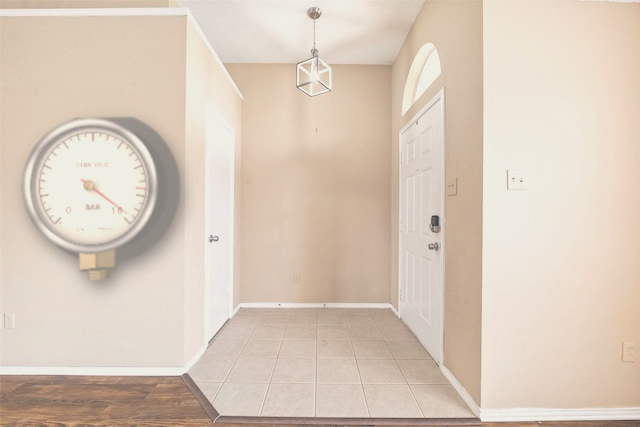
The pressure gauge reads 1.55 bar
